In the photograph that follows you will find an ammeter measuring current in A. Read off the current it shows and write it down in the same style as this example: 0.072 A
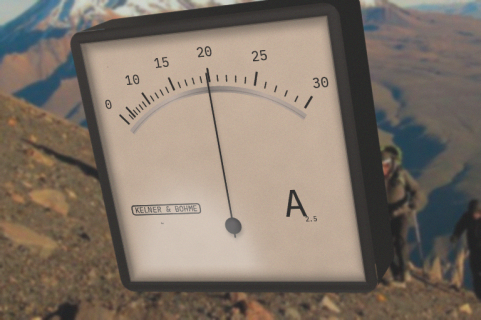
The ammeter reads 20 A
